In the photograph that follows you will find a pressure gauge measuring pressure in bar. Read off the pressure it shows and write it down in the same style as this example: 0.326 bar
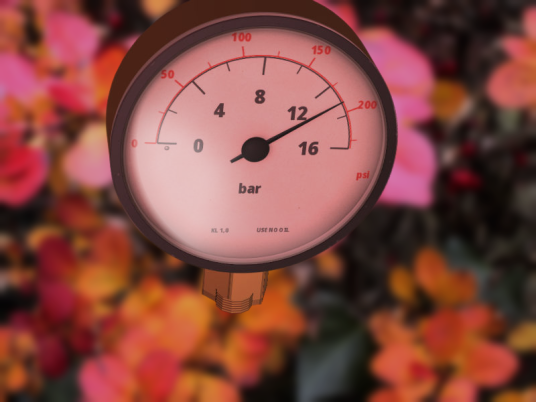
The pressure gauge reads 13 bar
